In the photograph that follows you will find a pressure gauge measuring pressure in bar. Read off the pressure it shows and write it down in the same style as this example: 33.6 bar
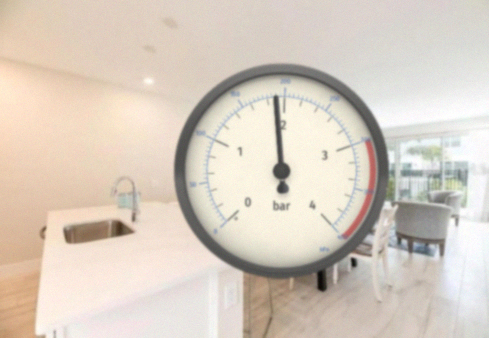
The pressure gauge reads 1.9 bar
